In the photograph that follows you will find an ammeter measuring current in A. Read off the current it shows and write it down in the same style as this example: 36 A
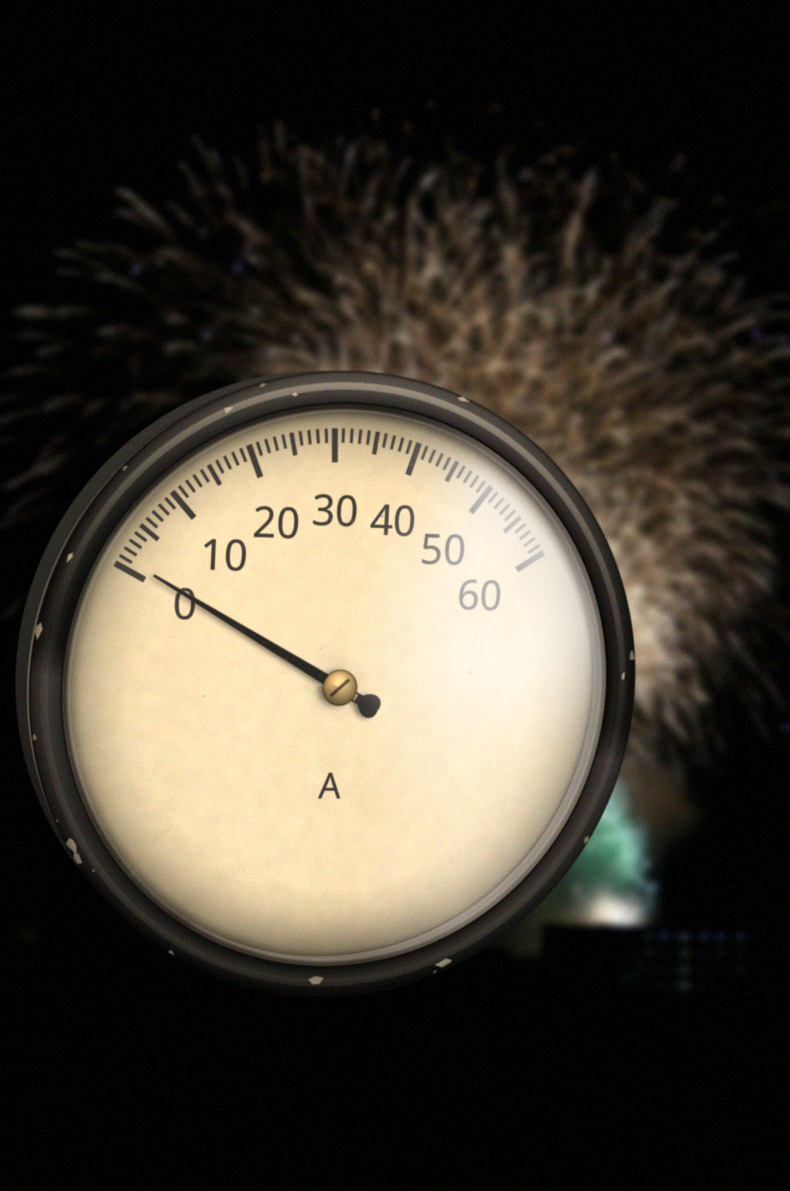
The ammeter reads 1 A
